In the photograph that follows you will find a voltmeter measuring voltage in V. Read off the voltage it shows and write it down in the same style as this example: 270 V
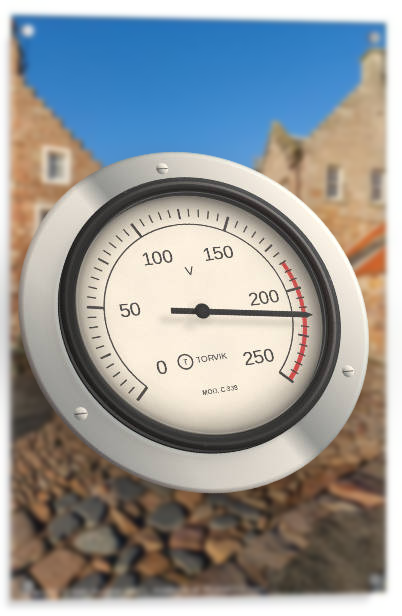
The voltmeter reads 215 V
